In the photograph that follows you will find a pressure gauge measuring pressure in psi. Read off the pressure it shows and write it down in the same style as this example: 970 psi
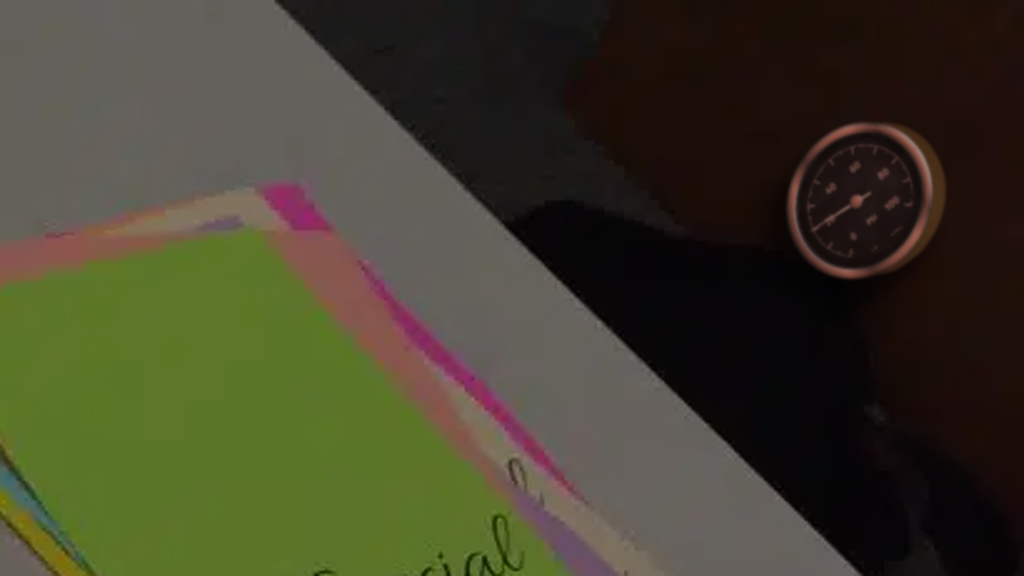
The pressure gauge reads 20 psi
